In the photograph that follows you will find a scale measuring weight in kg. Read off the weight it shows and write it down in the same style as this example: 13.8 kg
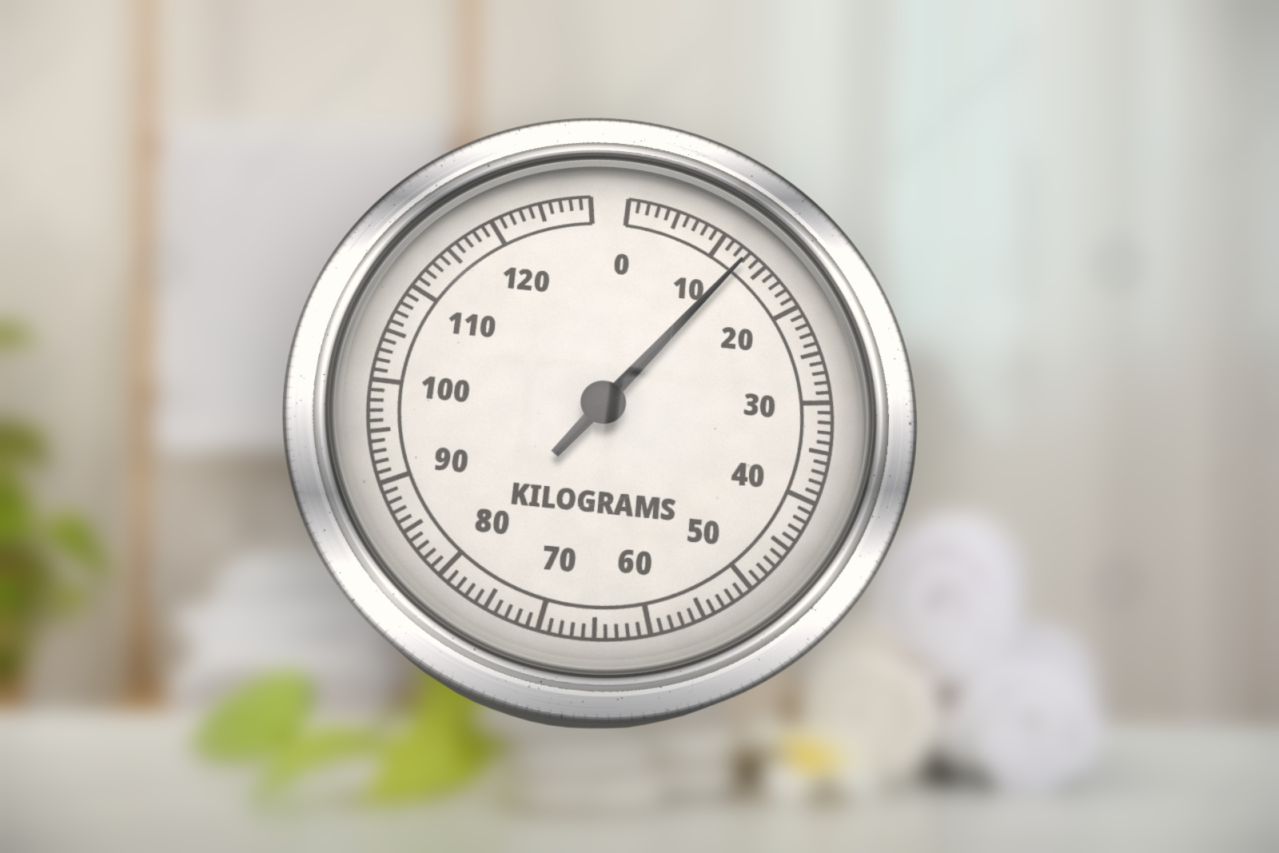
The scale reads 13 kg
